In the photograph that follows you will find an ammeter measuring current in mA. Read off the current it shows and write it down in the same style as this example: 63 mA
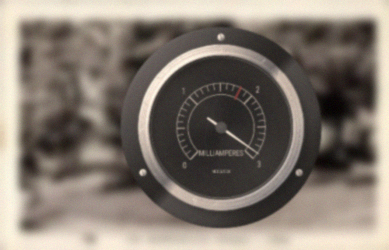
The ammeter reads 2.9 mA
